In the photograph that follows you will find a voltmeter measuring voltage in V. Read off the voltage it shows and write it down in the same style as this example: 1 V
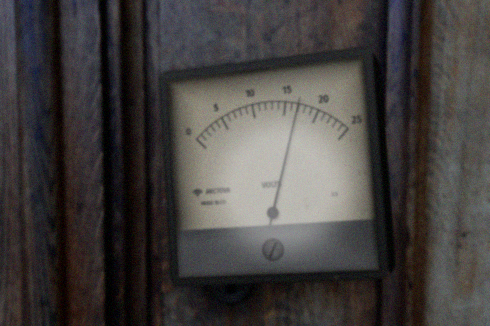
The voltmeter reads 17 V
